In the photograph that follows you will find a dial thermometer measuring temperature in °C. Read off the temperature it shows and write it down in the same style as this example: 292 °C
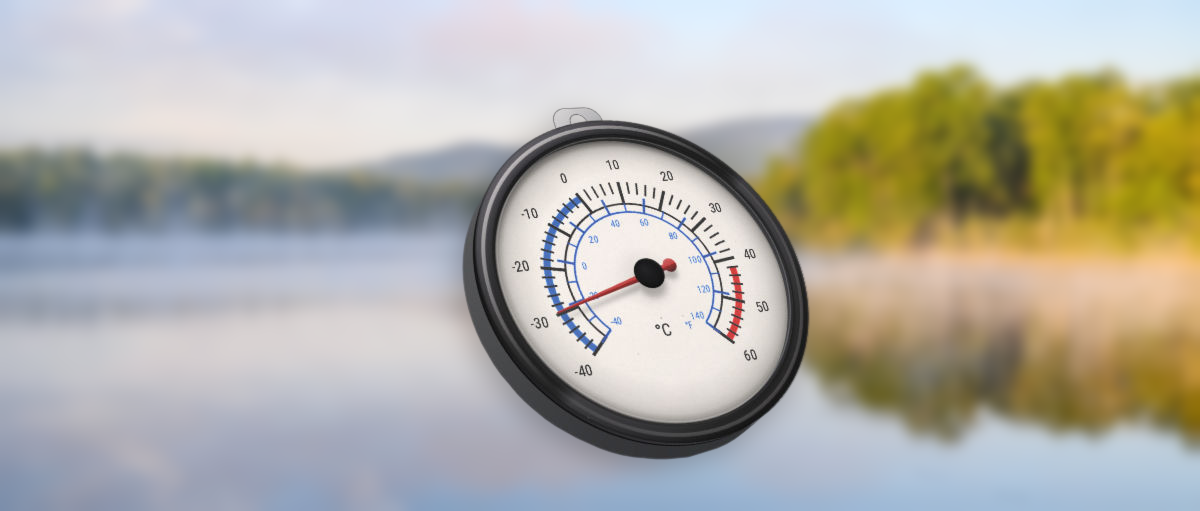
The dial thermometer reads -30 °C
